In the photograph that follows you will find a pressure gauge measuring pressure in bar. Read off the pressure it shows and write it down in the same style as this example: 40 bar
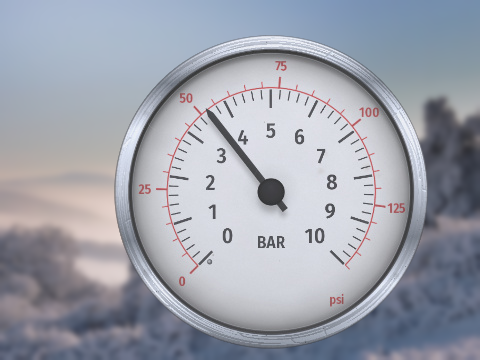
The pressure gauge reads 3.6 bar
